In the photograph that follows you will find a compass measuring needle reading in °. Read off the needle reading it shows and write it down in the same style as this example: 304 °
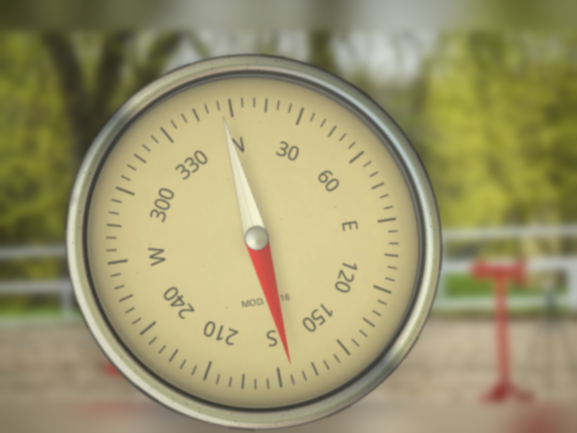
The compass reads 175 °
